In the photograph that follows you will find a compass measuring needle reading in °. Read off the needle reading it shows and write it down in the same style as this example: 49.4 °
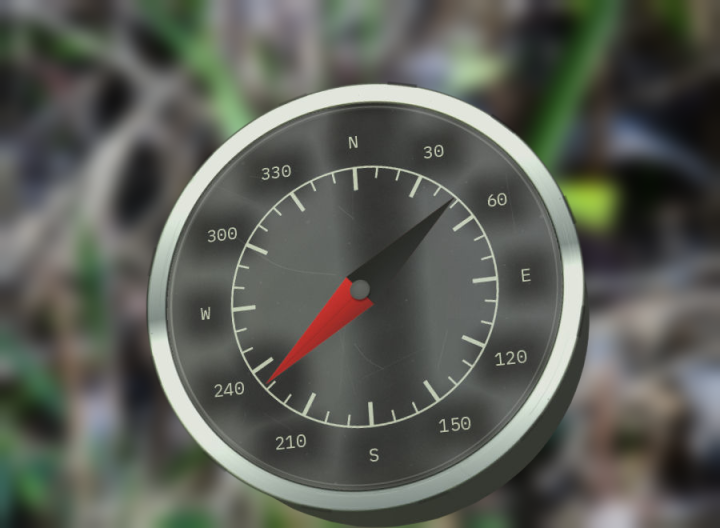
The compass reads 230 °
